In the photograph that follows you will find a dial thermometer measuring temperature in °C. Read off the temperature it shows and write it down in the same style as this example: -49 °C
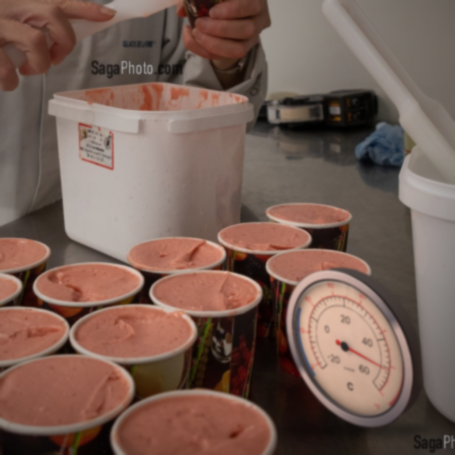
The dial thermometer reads 50 °C
